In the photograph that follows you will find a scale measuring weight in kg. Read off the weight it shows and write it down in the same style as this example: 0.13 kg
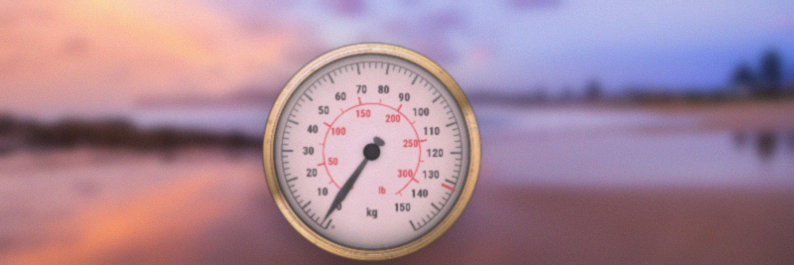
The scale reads 2 kg
